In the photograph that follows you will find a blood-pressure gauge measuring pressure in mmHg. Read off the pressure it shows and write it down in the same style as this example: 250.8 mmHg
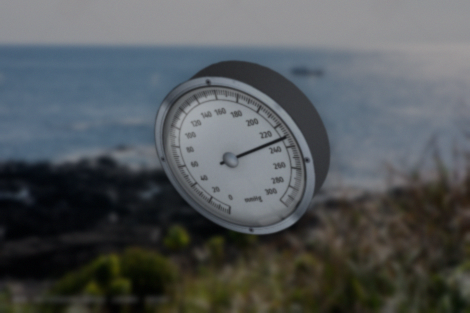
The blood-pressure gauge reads 230 mmHg
